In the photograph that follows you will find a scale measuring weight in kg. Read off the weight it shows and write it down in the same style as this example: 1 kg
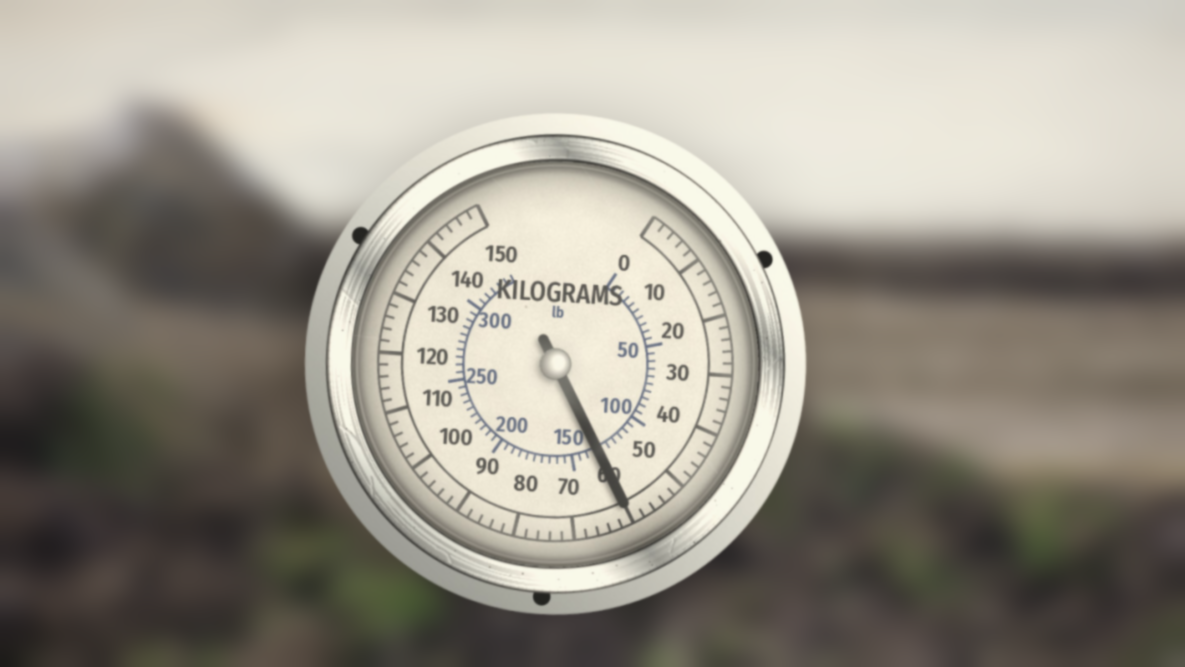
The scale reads 60 kg
